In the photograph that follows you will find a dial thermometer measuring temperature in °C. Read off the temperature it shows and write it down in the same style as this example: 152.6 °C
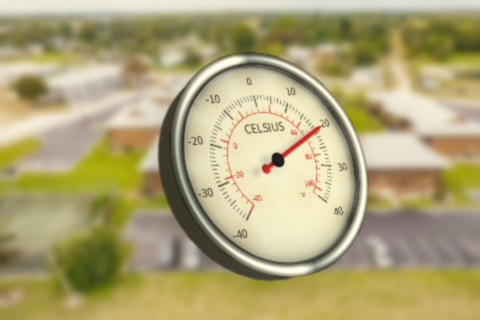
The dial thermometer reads 20 °C
